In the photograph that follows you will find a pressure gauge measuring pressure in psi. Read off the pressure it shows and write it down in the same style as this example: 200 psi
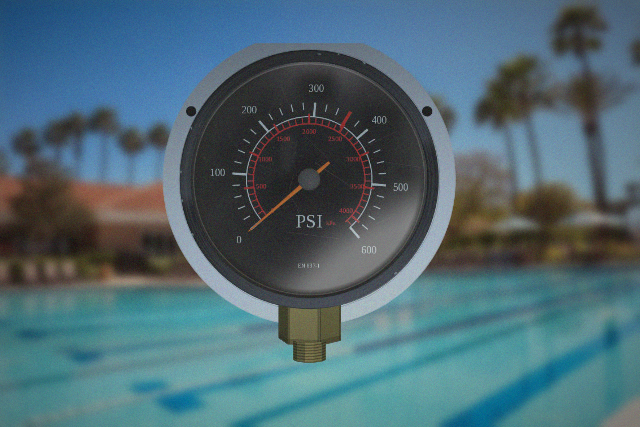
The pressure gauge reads 0 psi
